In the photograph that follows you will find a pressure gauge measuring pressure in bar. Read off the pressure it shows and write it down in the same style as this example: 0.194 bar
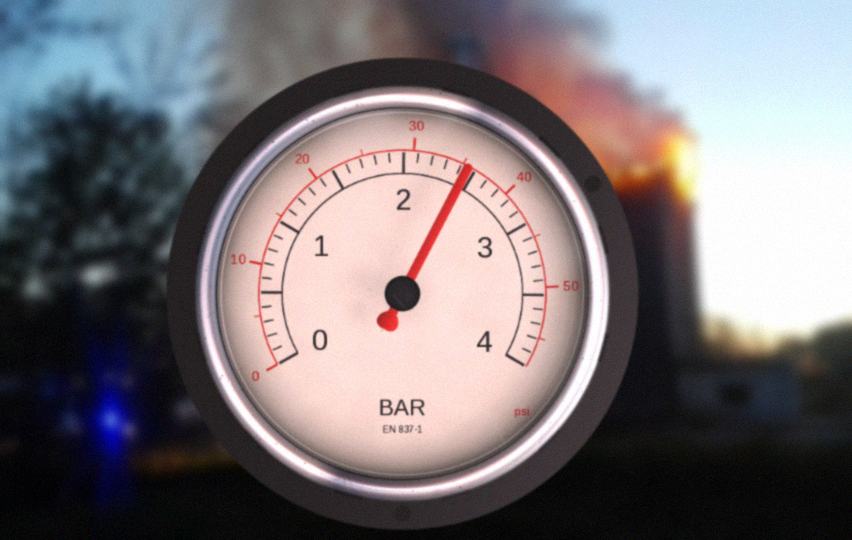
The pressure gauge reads 2.45 bar
